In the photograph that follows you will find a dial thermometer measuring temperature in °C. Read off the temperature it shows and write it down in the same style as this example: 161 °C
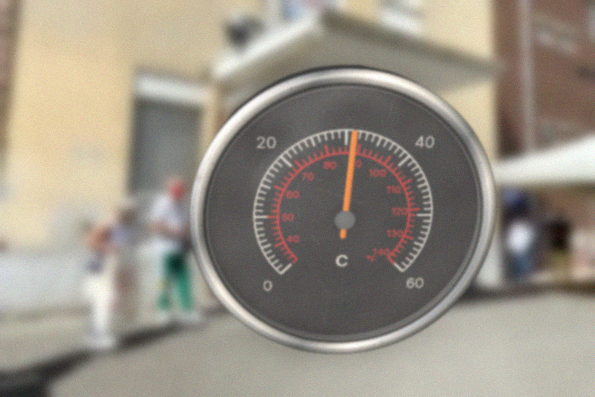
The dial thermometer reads 31 °C
